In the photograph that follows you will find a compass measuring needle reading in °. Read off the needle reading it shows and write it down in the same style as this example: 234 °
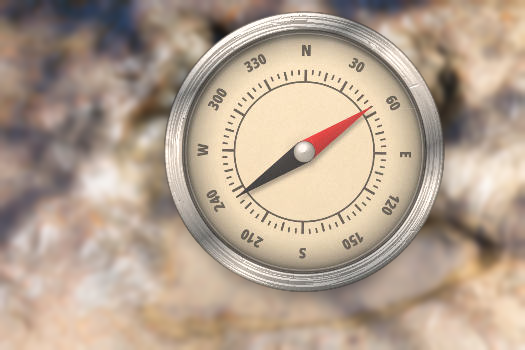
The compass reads 55 °
